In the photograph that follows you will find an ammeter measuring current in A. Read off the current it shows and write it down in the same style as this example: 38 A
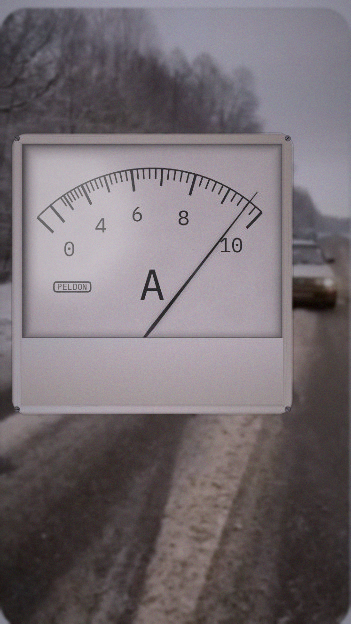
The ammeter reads 9.6 A
